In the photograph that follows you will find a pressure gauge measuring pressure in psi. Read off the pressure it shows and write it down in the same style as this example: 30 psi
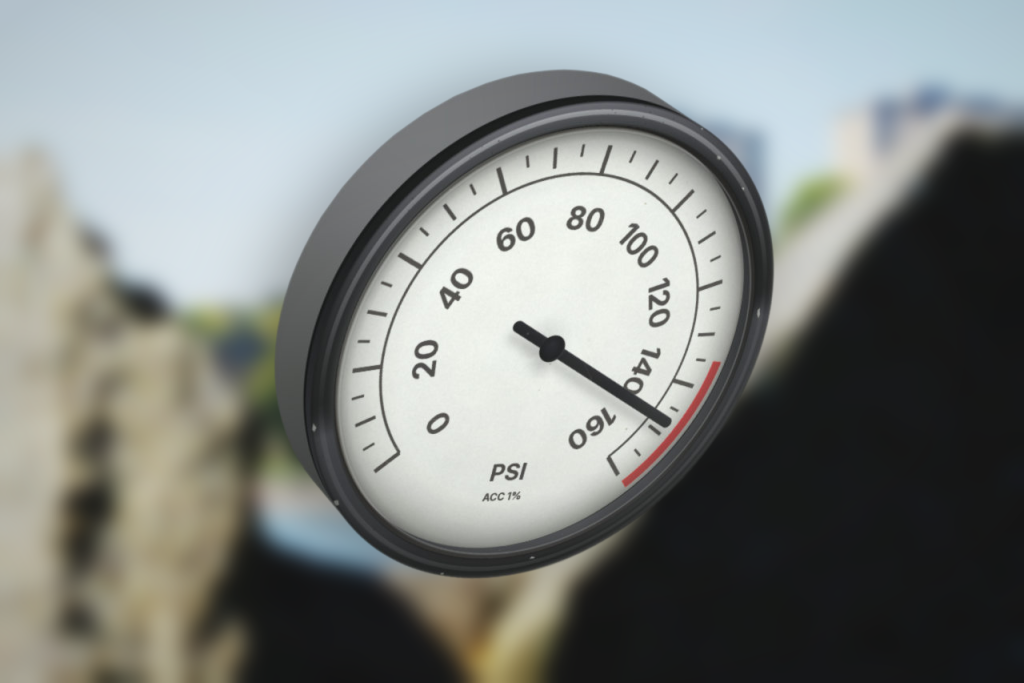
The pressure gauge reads 147.5 psi
